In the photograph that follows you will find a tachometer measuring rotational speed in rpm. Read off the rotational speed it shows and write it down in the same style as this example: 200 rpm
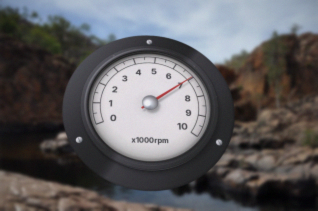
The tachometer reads 7000 rpm
